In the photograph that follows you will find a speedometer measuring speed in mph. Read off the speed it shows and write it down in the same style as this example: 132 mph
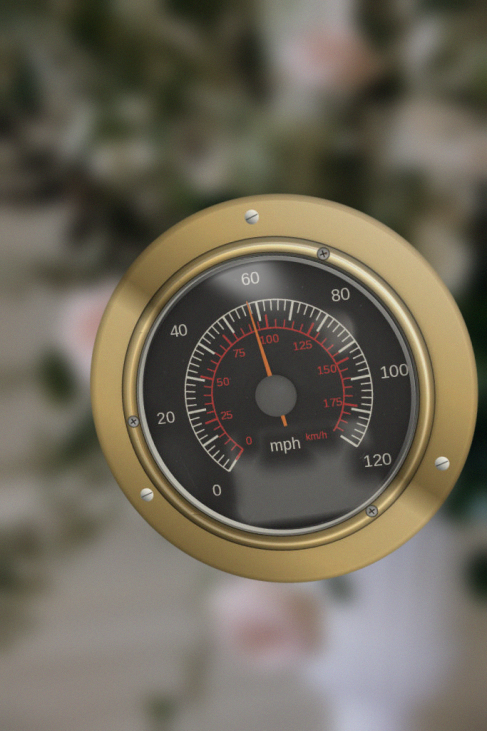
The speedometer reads 58 mph
